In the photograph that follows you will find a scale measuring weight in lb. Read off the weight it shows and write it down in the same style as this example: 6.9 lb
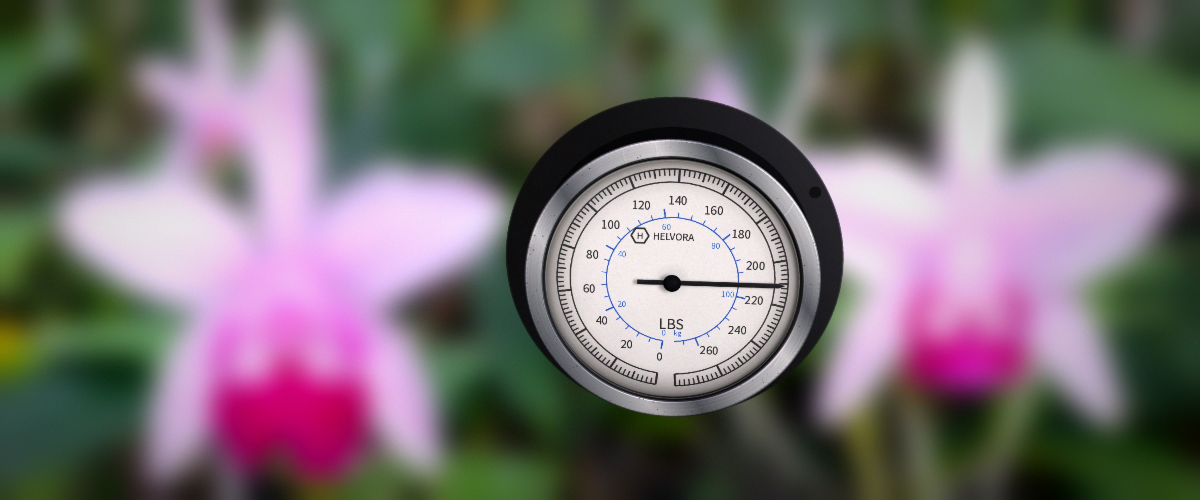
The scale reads 210 lb
